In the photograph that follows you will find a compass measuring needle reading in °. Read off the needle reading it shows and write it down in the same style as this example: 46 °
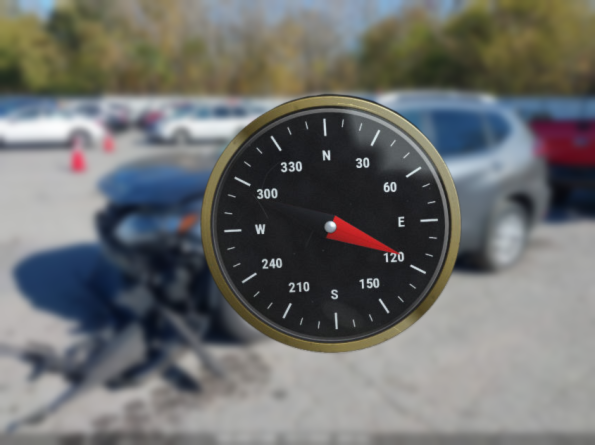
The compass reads 115 °
